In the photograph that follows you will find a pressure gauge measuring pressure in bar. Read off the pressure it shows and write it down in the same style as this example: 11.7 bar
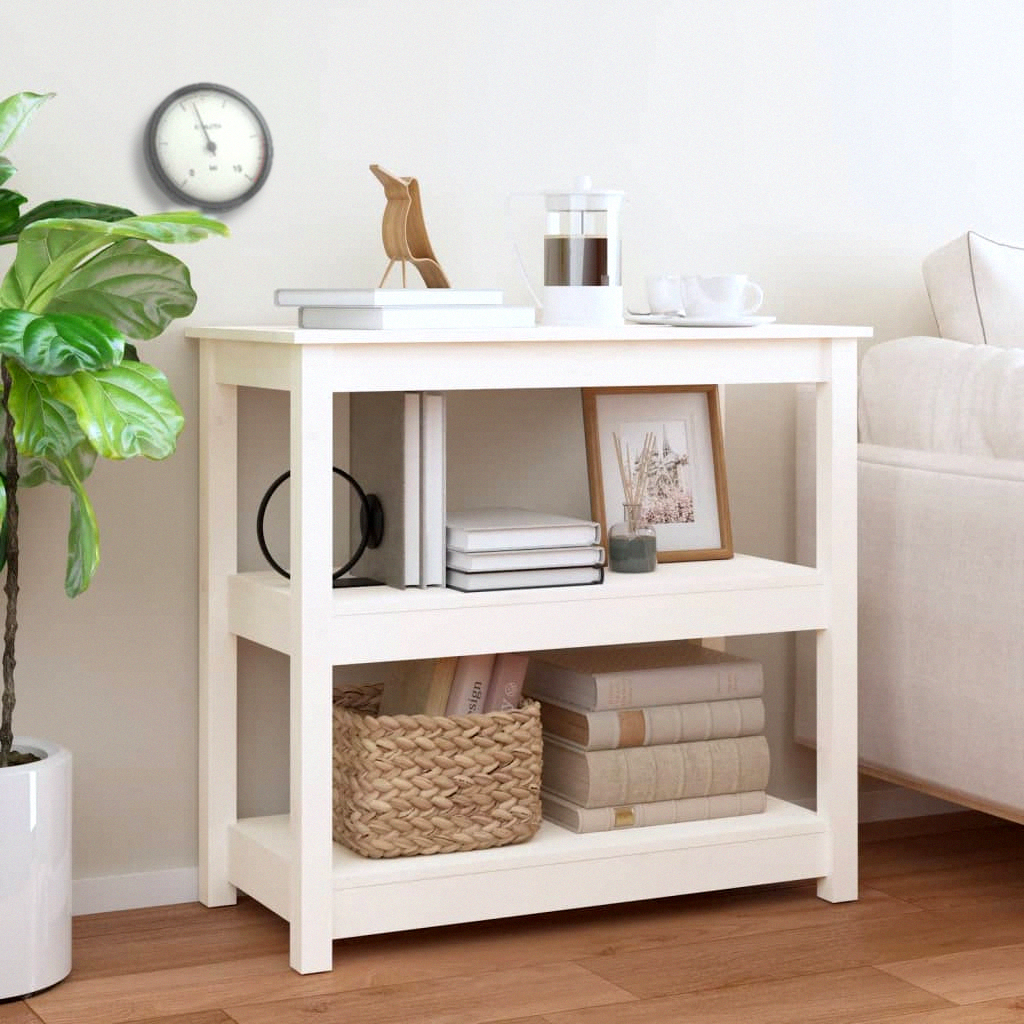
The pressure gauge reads 4.5 bar
